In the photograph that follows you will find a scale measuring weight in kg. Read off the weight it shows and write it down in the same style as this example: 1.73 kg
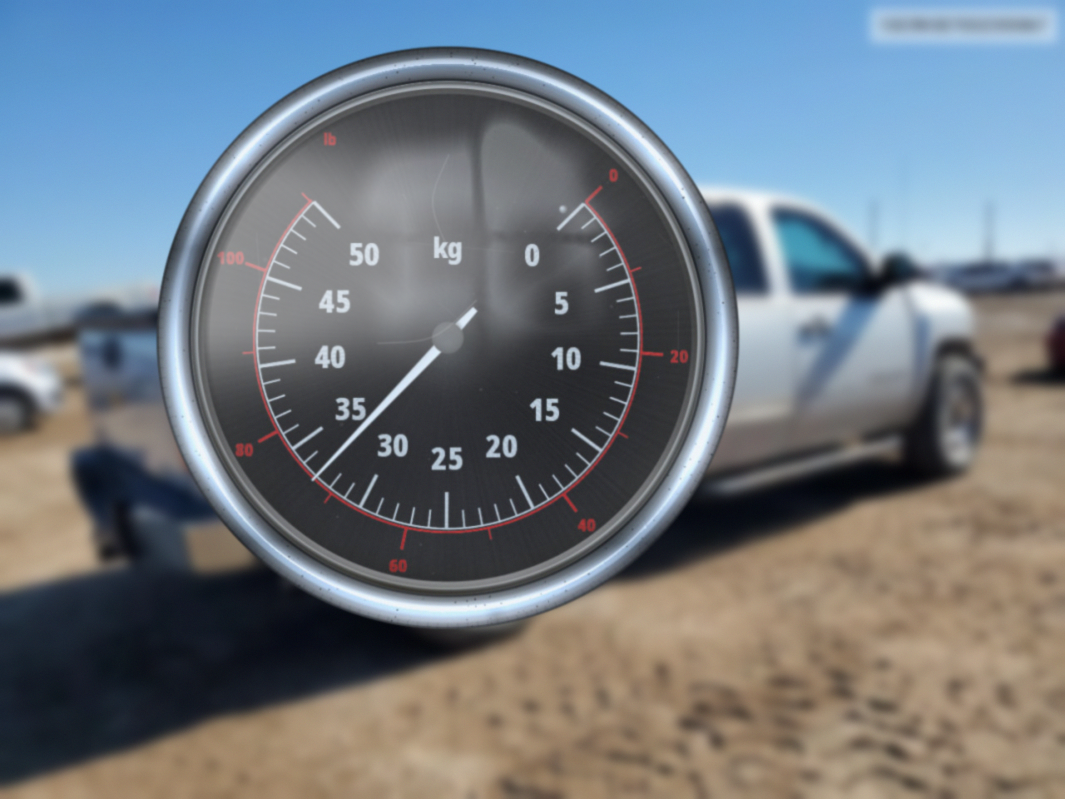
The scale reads 33 kg
